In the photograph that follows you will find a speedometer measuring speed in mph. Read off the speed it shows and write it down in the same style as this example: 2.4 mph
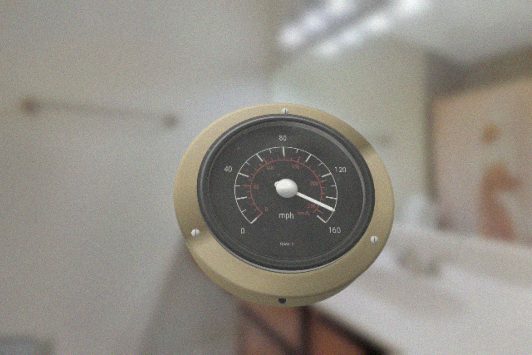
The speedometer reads 150 mph
